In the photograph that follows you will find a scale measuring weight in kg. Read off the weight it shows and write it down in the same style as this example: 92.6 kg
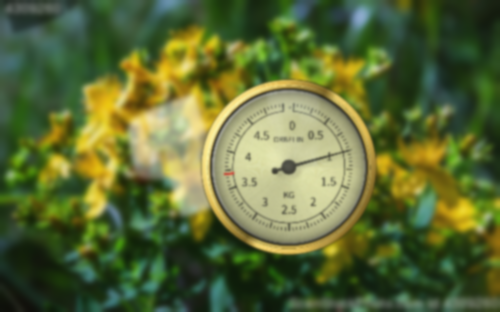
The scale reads 1 kg
